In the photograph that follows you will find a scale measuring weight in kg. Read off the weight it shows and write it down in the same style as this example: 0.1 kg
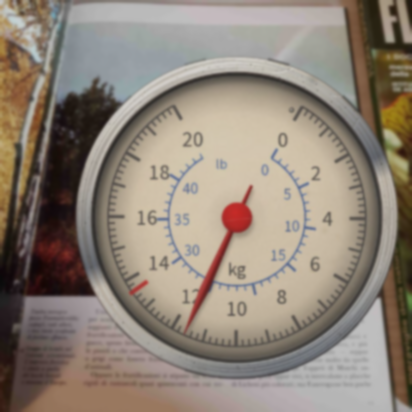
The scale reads 11.6 kg
